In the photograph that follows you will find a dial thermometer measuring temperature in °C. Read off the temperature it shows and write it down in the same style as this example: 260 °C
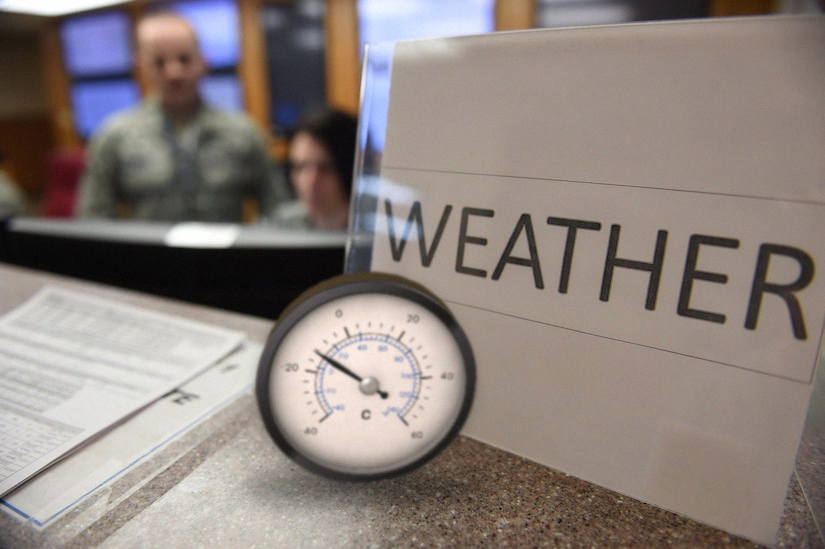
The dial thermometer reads -12 °C
